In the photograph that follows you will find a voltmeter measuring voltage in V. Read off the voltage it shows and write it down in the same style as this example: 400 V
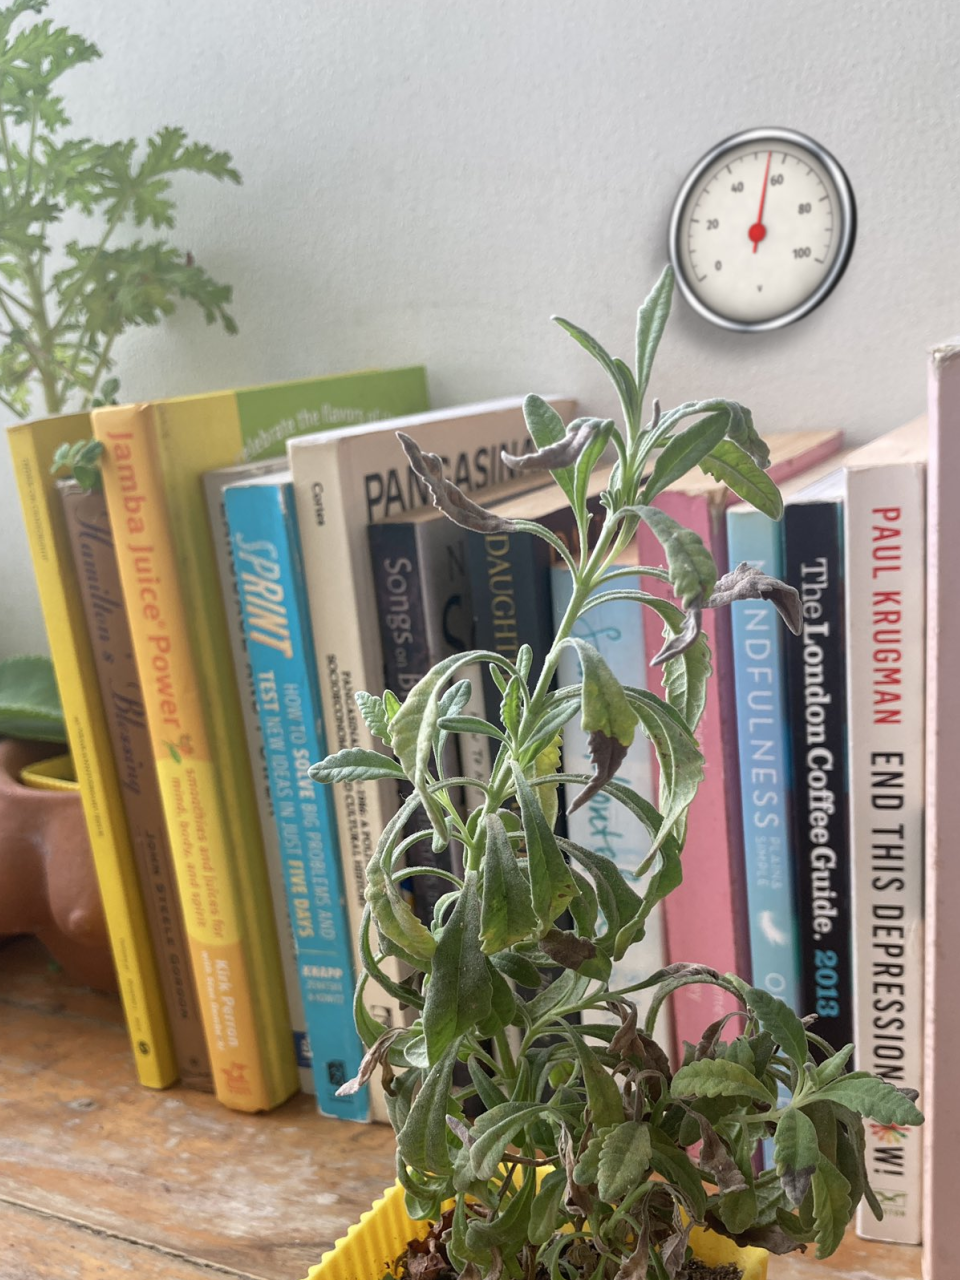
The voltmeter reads 55 V
